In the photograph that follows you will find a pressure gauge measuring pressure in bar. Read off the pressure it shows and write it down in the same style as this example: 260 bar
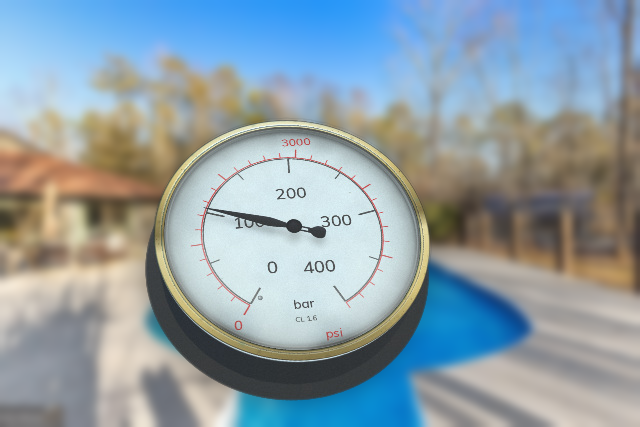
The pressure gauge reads 100 bar
